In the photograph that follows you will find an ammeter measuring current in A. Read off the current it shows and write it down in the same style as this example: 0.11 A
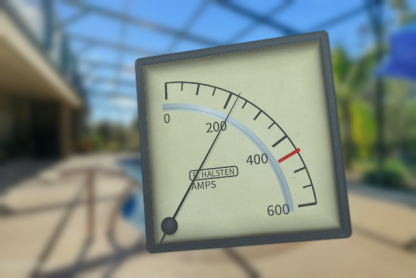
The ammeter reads 225 A
